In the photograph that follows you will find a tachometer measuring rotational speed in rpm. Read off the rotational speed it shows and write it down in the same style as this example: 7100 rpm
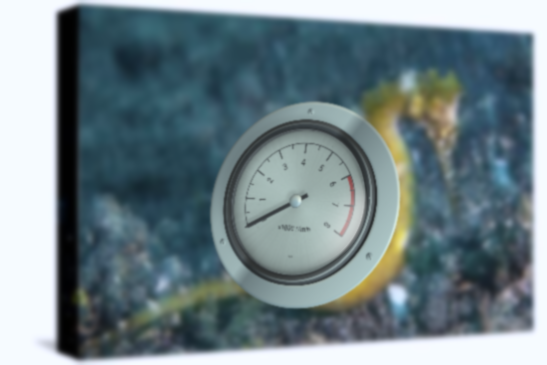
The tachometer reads 0 rpm
